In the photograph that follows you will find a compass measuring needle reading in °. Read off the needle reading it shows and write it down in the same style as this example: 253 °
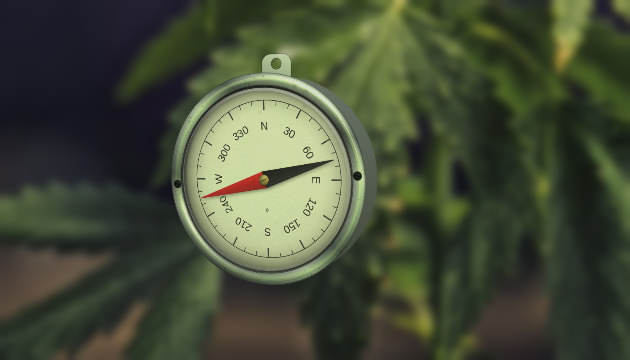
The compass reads 255 °
